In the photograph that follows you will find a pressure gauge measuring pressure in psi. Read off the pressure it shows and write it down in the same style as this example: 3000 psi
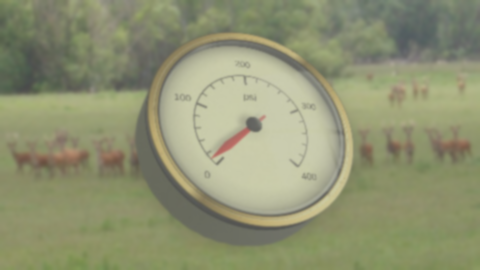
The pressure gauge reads 10 psi
